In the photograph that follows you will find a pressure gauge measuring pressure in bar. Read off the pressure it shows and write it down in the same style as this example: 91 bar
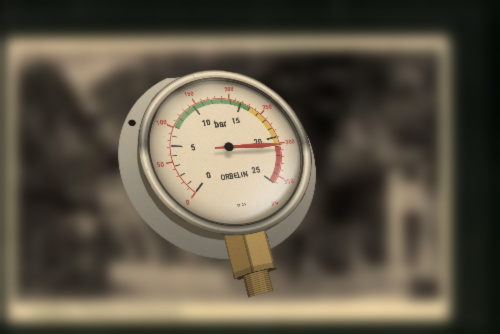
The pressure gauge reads 21 bar
